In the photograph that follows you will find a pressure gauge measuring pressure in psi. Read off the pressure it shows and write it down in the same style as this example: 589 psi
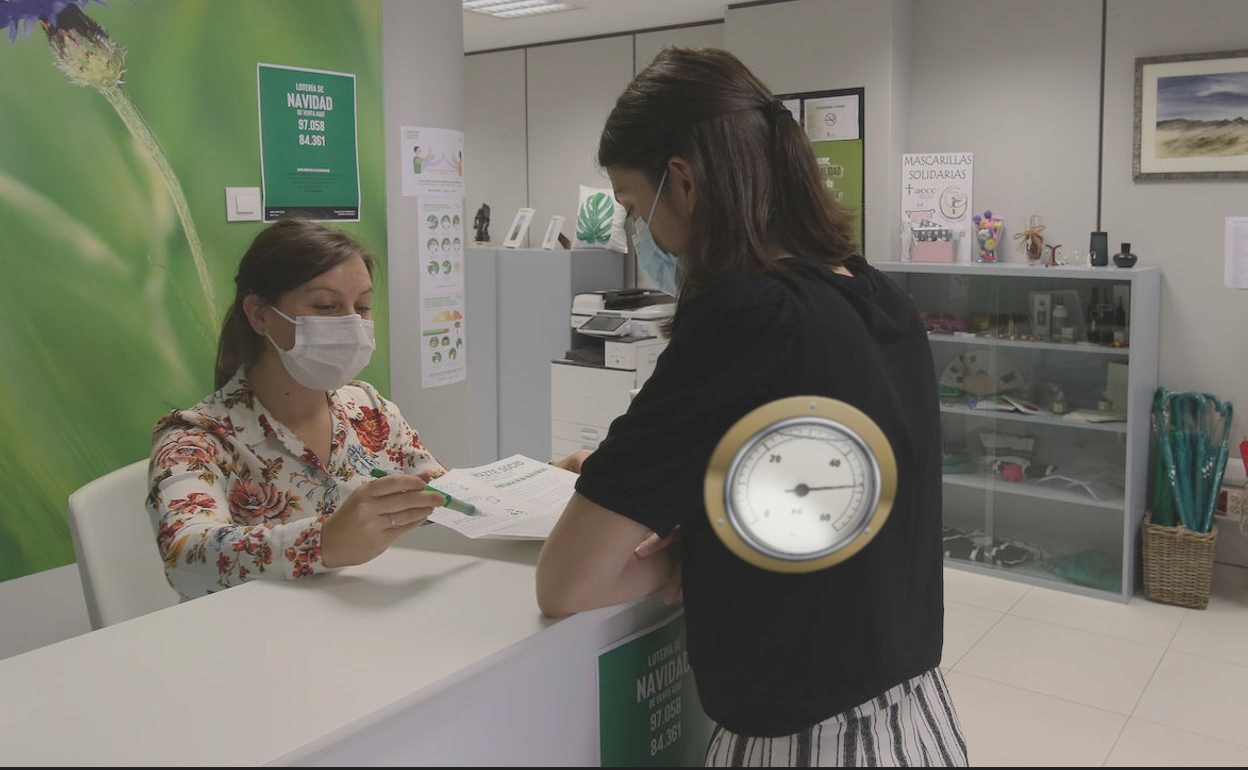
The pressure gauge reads 48 psi
